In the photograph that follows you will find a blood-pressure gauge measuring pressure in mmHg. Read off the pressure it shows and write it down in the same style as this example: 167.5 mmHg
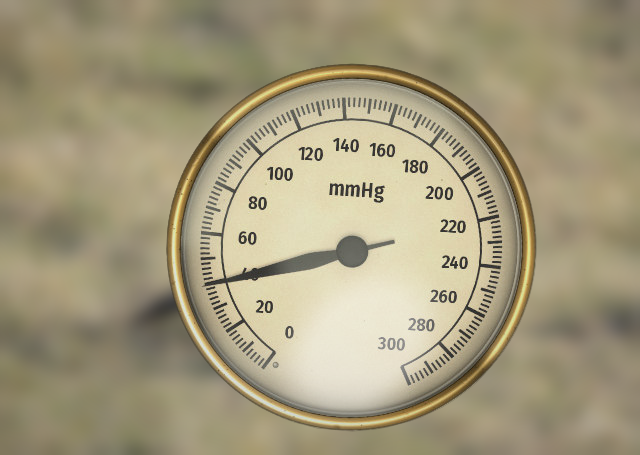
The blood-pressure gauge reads 40 mmHg
